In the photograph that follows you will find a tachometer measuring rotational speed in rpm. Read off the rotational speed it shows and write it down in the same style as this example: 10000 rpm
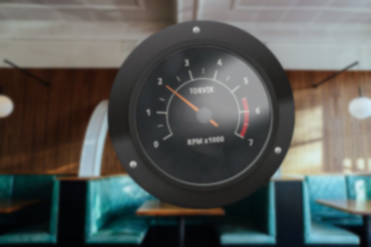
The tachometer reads 2000 rpm
